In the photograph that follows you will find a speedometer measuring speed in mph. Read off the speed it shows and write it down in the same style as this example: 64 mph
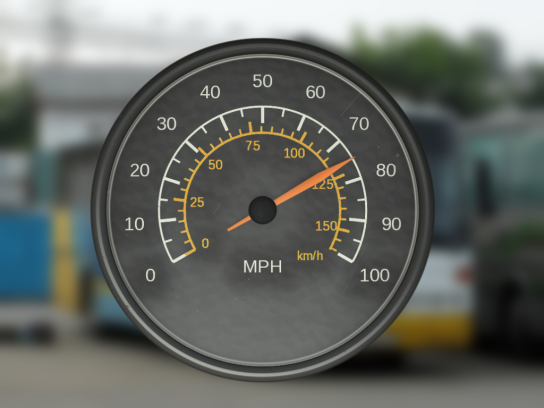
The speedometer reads 75 mph
